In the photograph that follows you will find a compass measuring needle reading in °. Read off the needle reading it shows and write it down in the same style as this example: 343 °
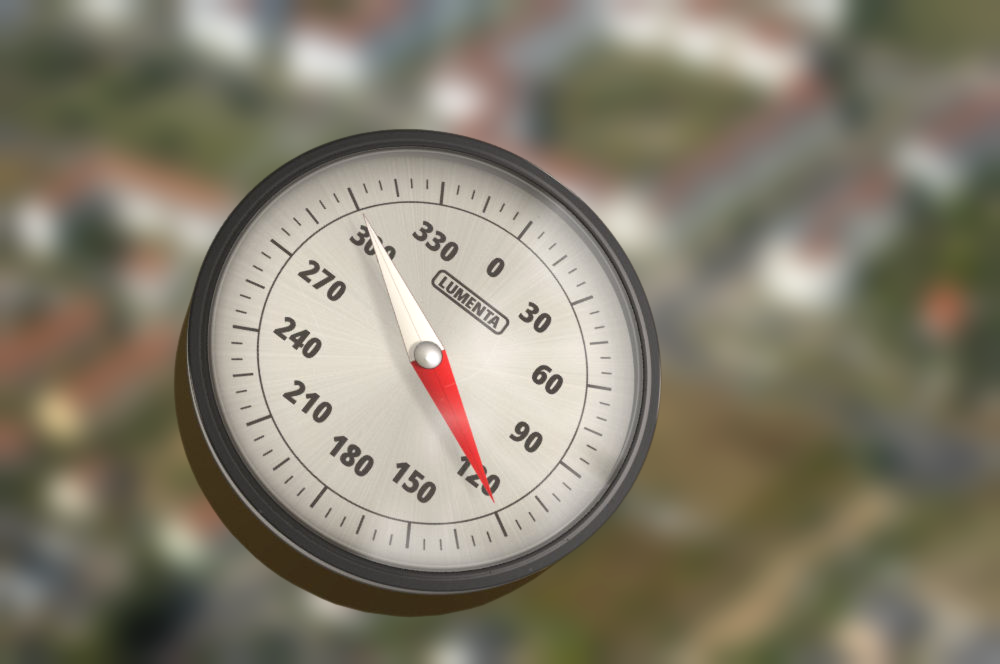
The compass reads 120 °
